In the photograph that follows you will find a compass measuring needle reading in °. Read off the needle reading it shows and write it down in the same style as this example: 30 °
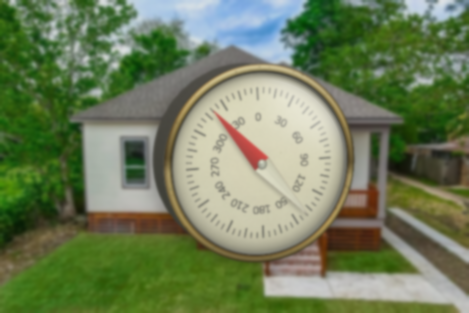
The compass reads 320 °
